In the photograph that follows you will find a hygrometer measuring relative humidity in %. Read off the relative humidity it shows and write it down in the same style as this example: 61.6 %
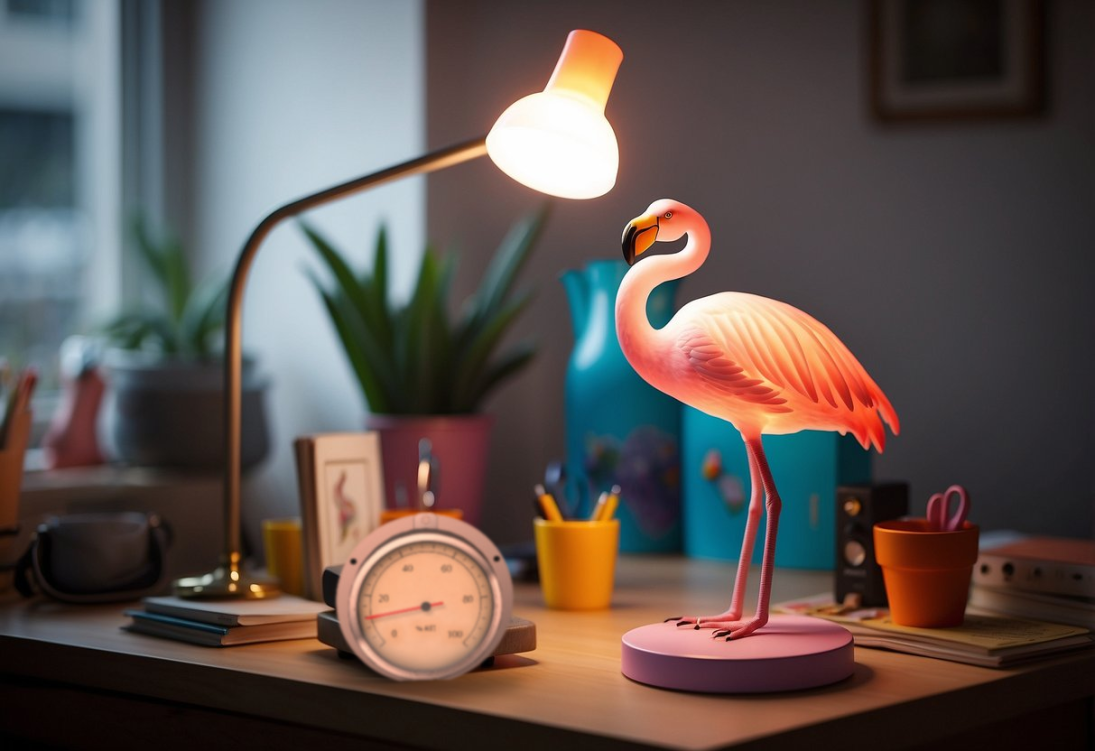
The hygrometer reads 12 %
